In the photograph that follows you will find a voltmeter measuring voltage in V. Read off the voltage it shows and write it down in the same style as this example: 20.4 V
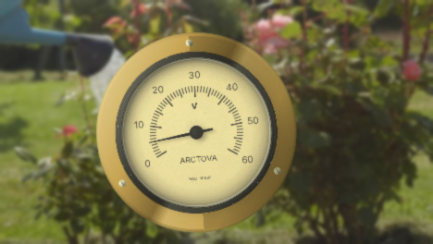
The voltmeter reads 5 V
